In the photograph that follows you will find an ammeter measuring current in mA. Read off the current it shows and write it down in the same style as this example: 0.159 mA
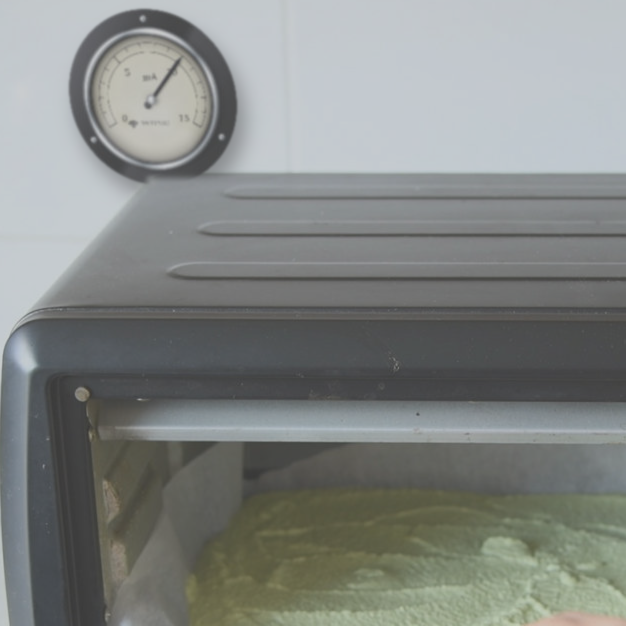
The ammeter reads 10 mA
